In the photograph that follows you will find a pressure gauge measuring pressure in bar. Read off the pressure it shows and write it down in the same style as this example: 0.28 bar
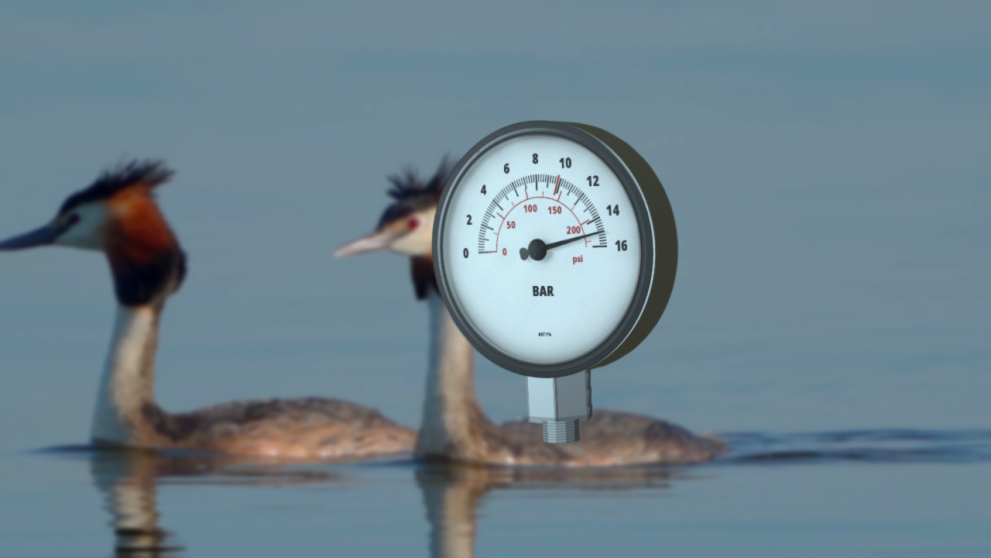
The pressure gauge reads 15 bar
